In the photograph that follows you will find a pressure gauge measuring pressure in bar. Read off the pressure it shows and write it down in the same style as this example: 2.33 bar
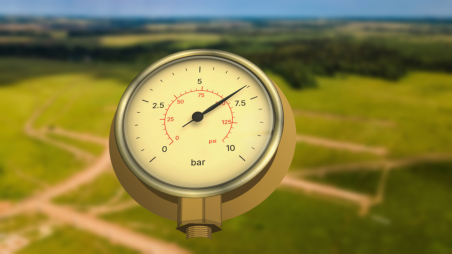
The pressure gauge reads 7 bar
